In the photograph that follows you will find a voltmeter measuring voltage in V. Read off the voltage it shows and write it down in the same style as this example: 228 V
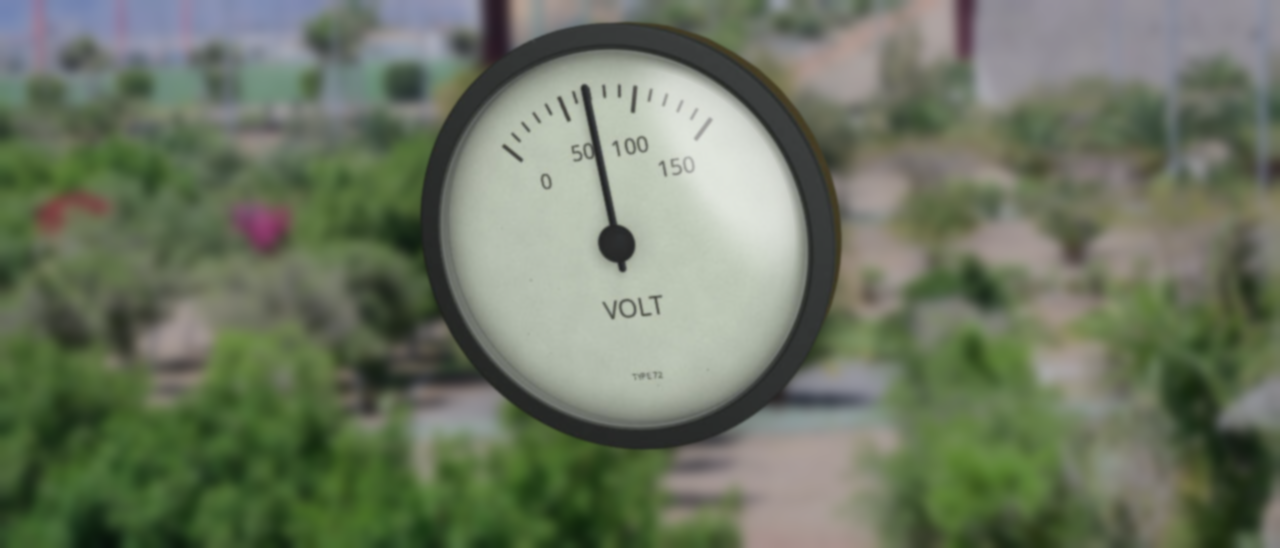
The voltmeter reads 70 V
